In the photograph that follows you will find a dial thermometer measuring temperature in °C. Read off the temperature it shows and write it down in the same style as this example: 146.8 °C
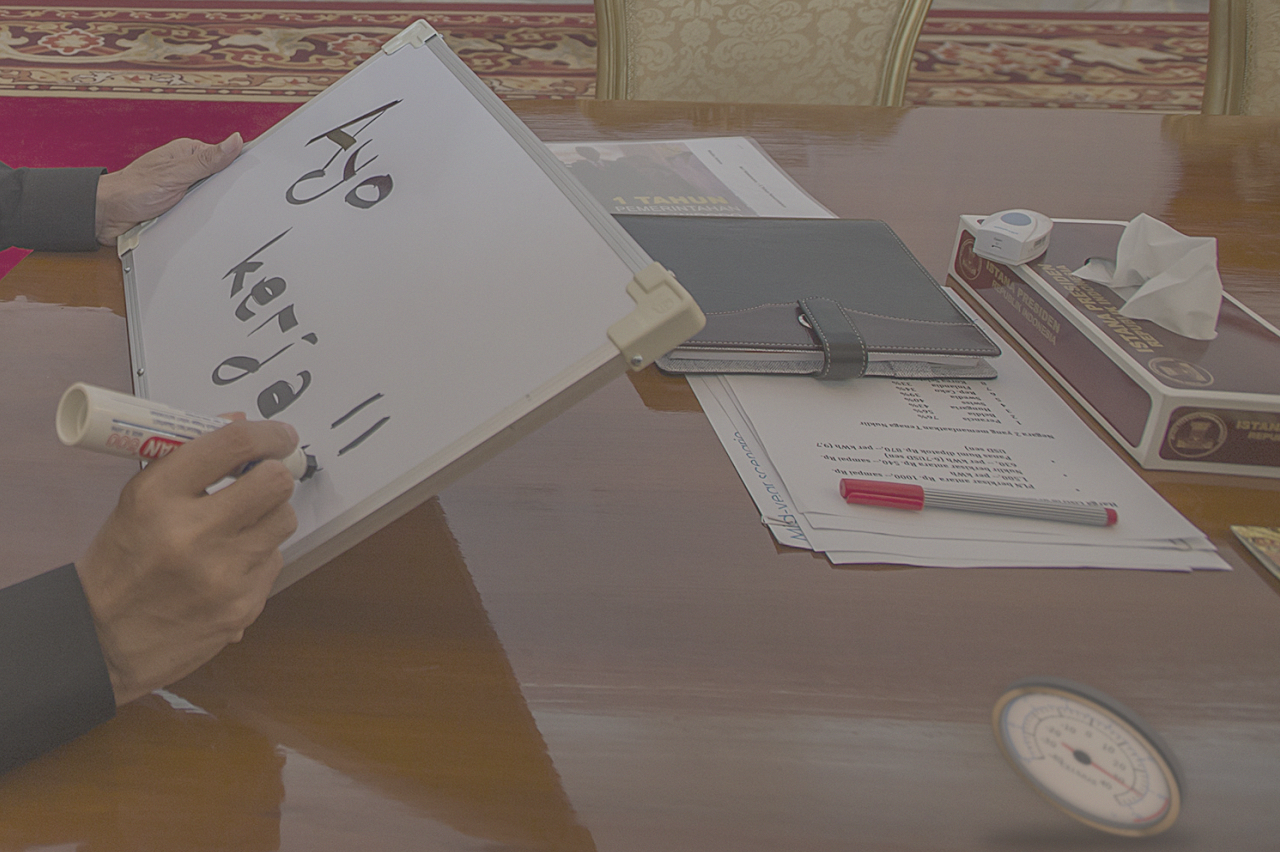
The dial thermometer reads 30 °C
